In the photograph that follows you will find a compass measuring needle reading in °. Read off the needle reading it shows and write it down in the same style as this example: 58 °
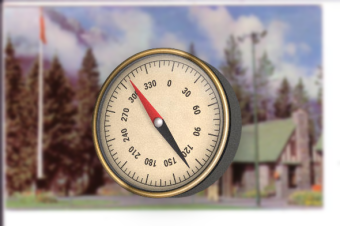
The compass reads 310 °
